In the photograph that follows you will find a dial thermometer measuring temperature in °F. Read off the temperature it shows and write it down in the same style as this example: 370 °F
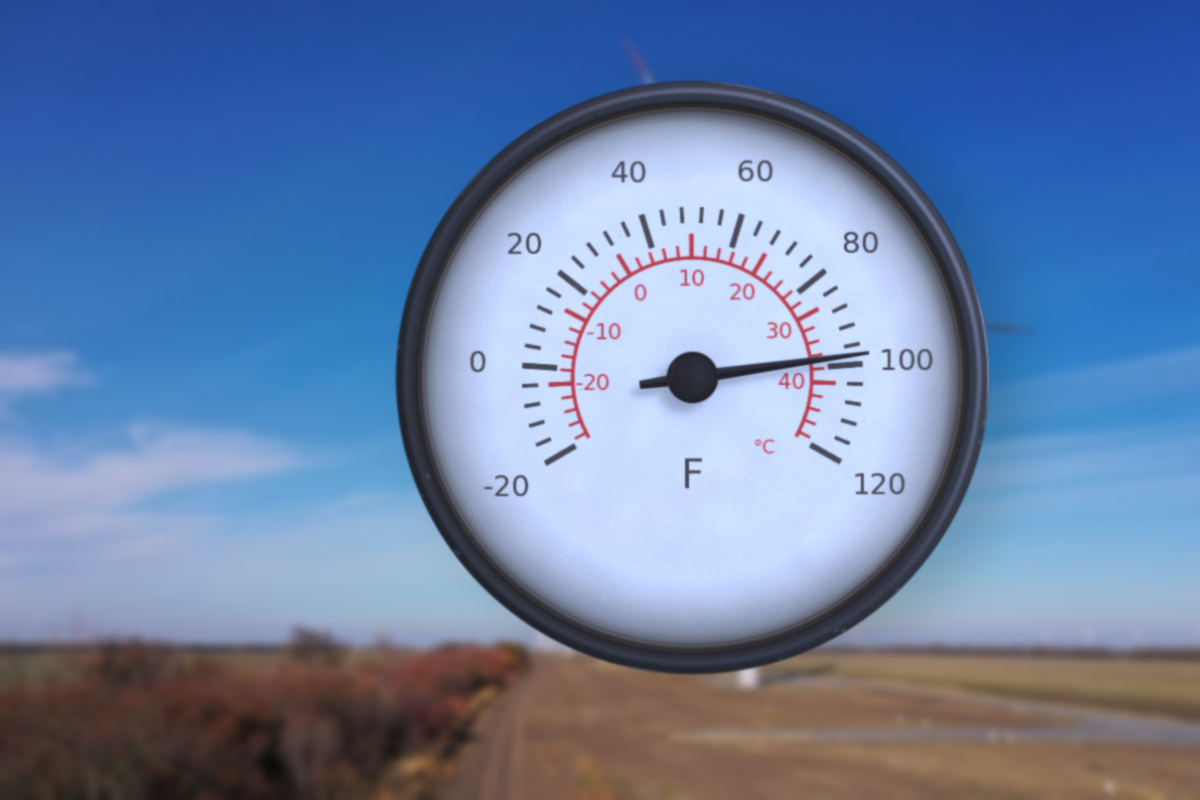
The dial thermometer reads 98 °F
